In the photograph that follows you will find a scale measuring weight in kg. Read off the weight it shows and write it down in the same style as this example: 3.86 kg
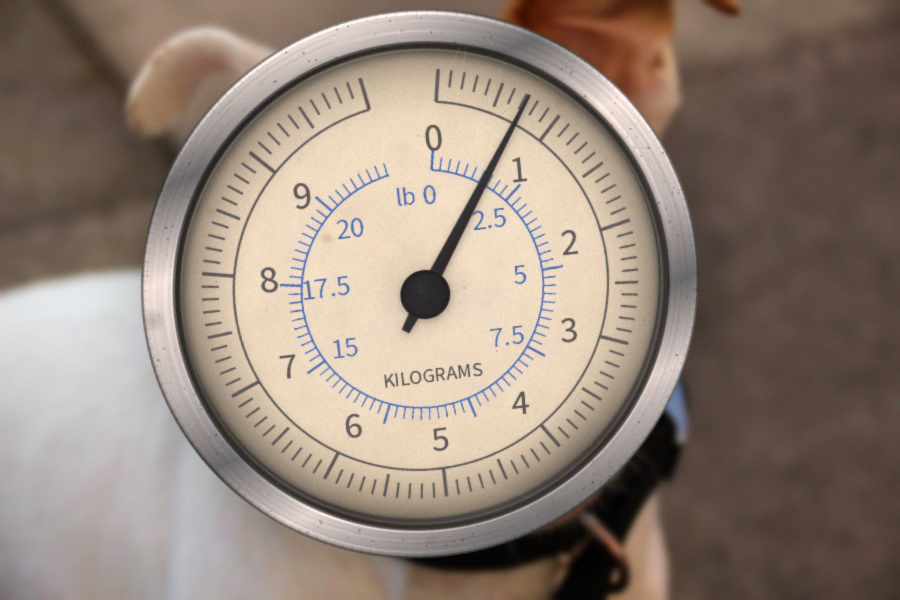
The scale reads 0.7 kg
